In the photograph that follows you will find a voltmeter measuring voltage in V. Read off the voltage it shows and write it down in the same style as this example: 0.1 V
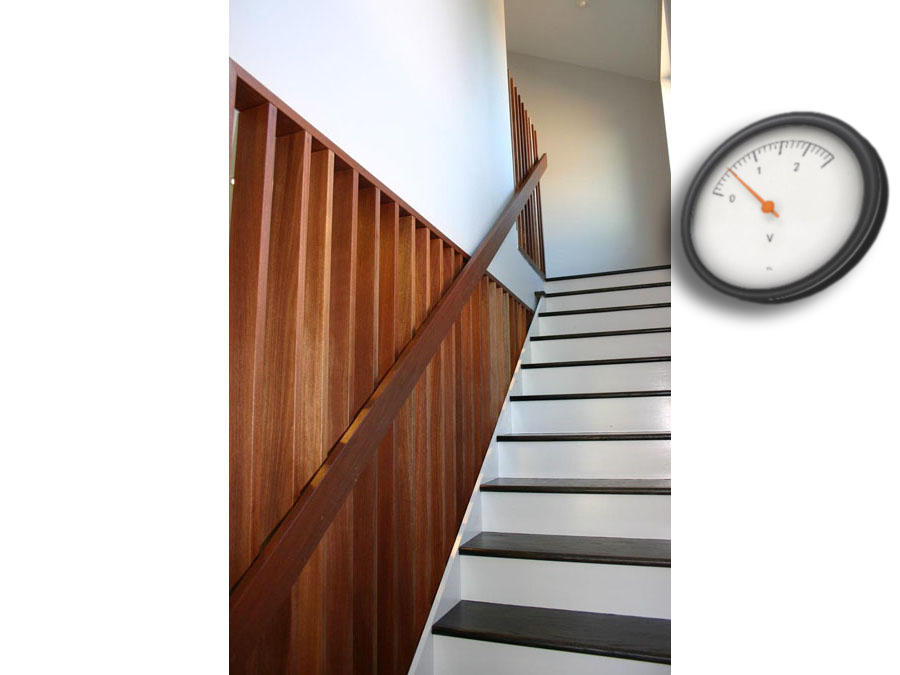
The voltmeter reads 0.5 V
